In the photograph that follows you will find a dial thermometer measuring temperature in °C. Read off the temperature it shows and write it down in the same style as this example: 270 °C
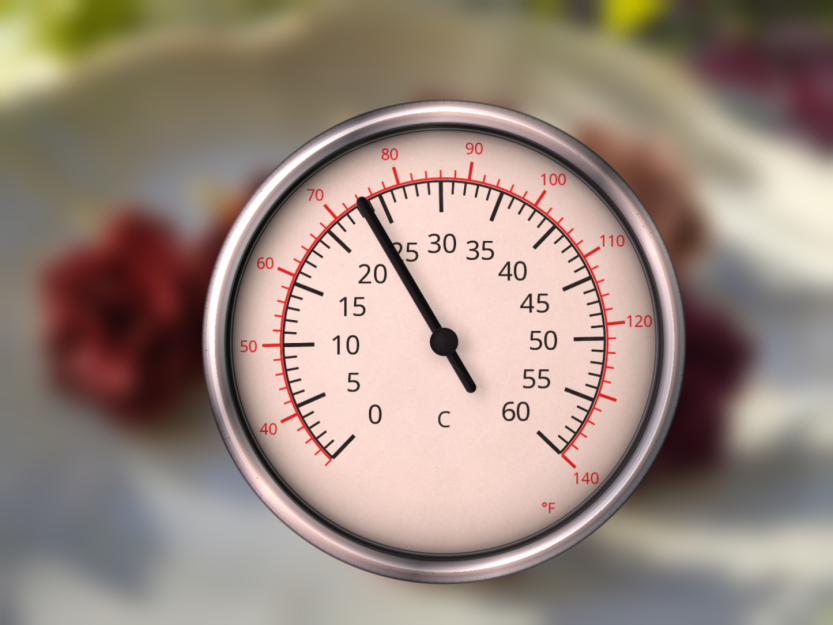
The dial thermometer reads 23.5 °C
